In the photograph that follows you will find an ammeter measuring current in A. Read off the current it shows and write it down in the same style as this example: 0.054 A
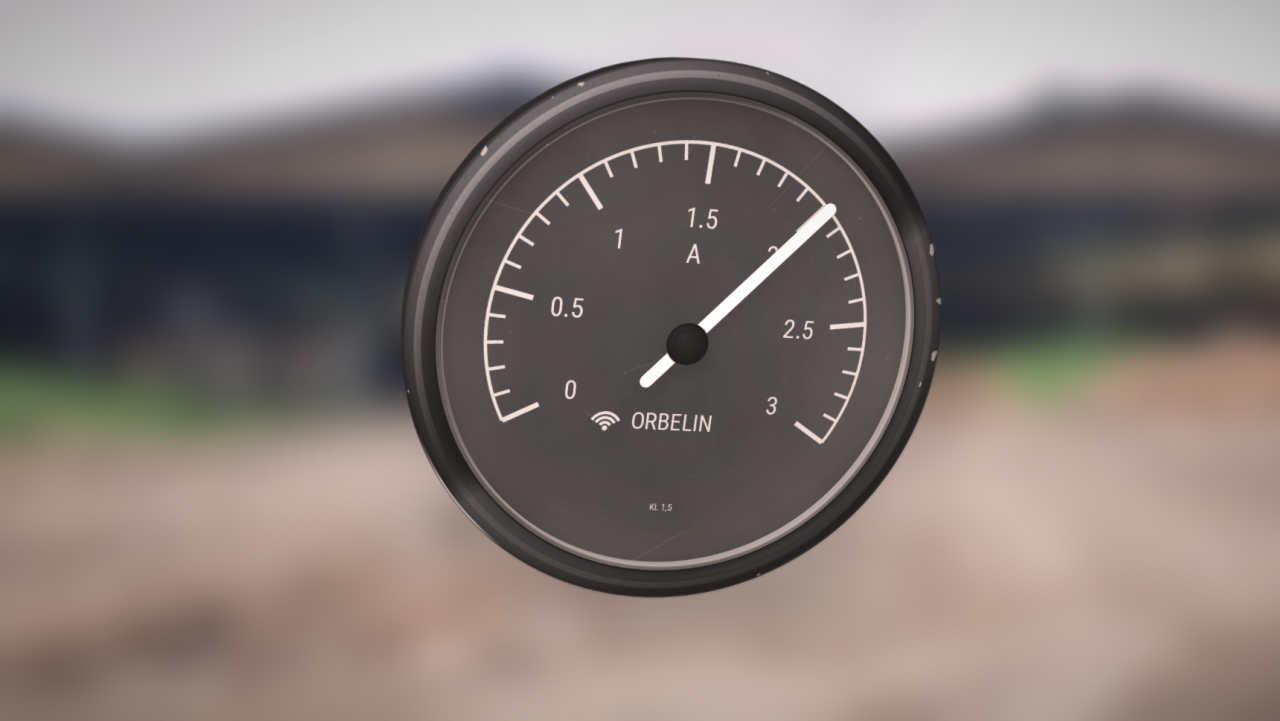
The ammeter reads 2 A
